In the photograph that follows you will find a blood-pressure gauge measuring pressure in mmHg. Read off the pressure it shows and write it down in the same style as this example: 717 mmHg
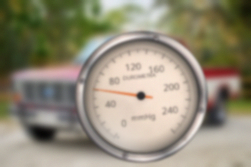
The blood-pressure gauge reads 60 mmHg
